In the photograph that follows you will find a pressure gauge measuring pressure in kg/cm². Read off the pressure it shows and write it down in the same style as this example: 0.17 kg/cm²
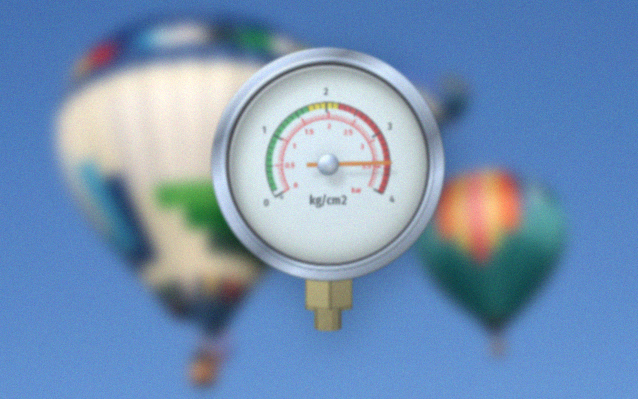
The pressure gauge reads 3.5 kg/cm²
